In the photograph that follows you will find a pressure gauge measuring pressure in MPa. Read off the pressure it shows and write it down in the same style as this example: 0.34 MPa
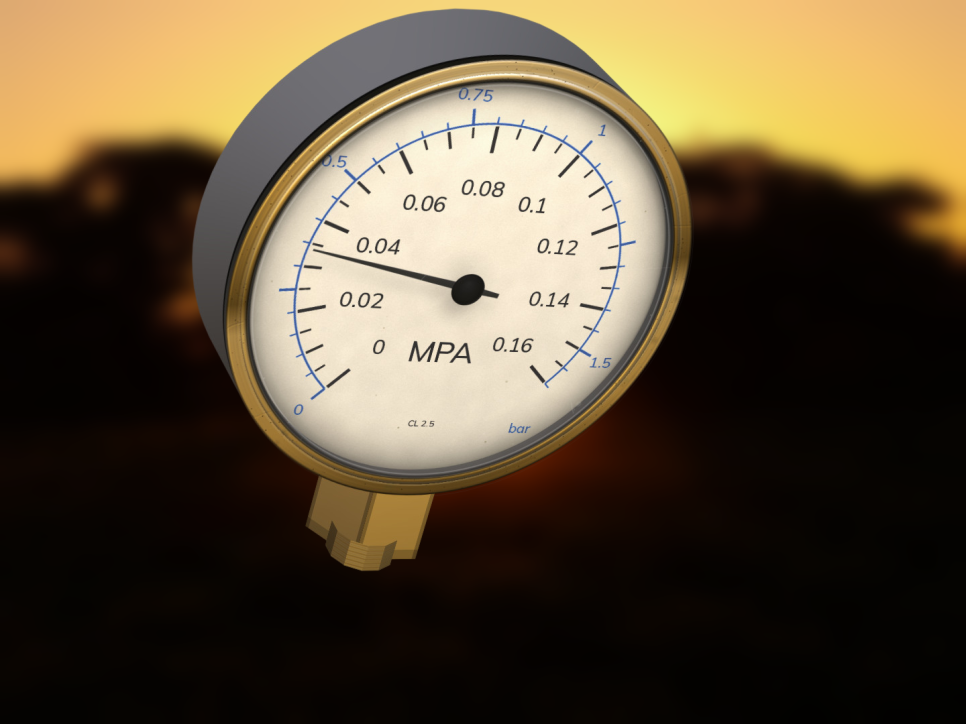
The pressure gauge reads 0.035 MPa
